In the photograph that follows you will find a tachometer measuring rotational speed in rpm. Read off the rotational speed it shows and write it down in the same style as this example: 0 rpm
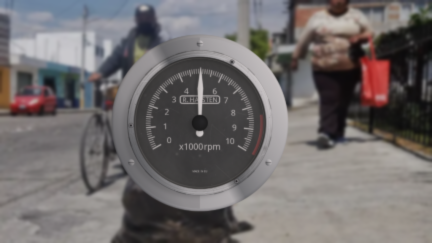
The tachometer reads 5000 rpm
